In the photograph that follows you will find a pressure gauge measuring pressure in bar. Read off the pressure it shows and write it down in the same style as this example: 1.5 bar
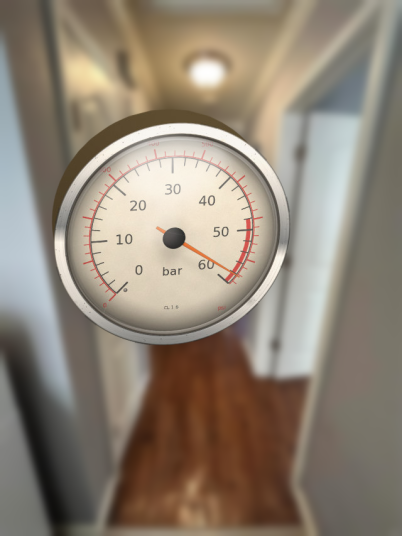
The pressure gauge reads 58 bar
